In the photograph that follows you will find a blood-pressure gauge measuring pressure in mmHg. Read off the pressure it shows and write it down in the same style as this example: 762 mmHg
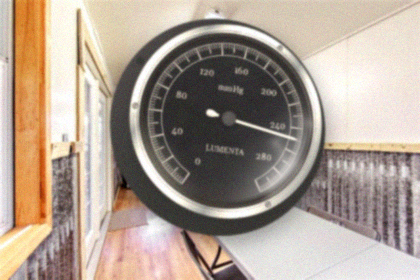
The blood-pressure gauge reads 250 mmHg
